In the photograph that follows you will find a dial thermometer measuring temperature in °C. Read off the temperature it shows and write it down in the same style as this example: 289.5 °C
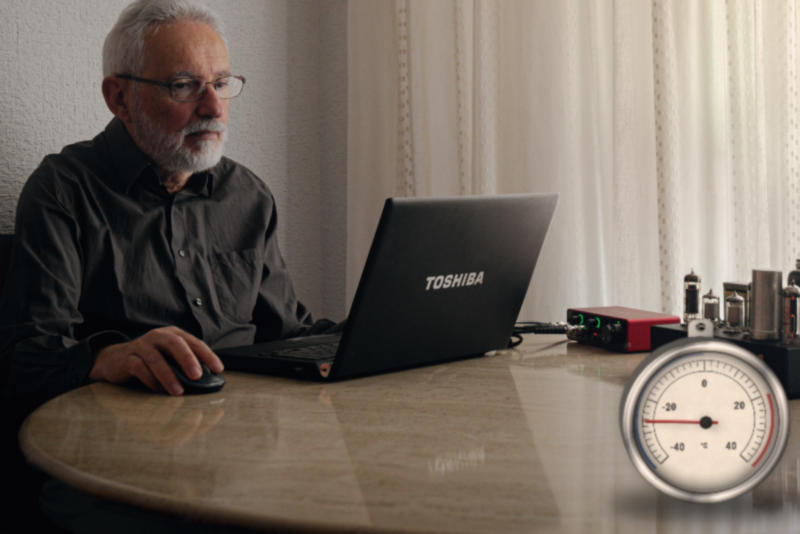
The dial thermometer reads -26 °C
